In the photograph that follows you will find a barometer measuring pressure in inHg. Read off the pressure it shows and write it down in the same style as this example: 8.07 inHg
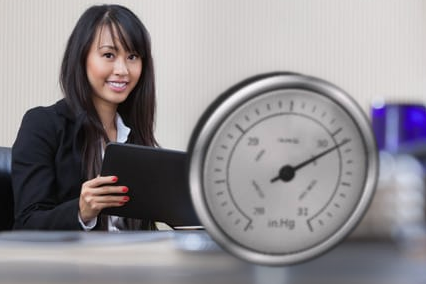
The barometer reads 30.1 inHg
